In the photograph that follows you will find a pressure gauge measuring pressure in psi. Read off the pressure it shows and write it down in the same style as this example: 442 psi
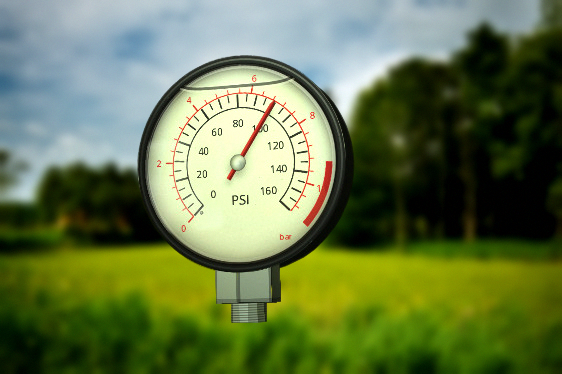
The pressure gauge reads 100 psi
